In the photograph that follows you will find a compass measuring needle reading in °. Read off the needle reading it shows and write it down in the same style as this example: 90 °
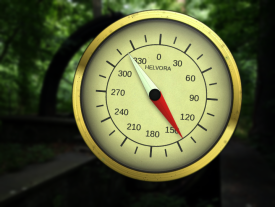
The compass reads 142.5 °
